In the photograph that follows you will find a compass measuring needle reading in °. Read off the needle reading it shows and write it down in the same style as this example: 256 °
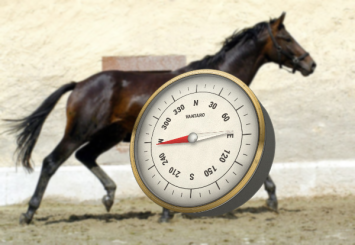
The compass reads 265 °
